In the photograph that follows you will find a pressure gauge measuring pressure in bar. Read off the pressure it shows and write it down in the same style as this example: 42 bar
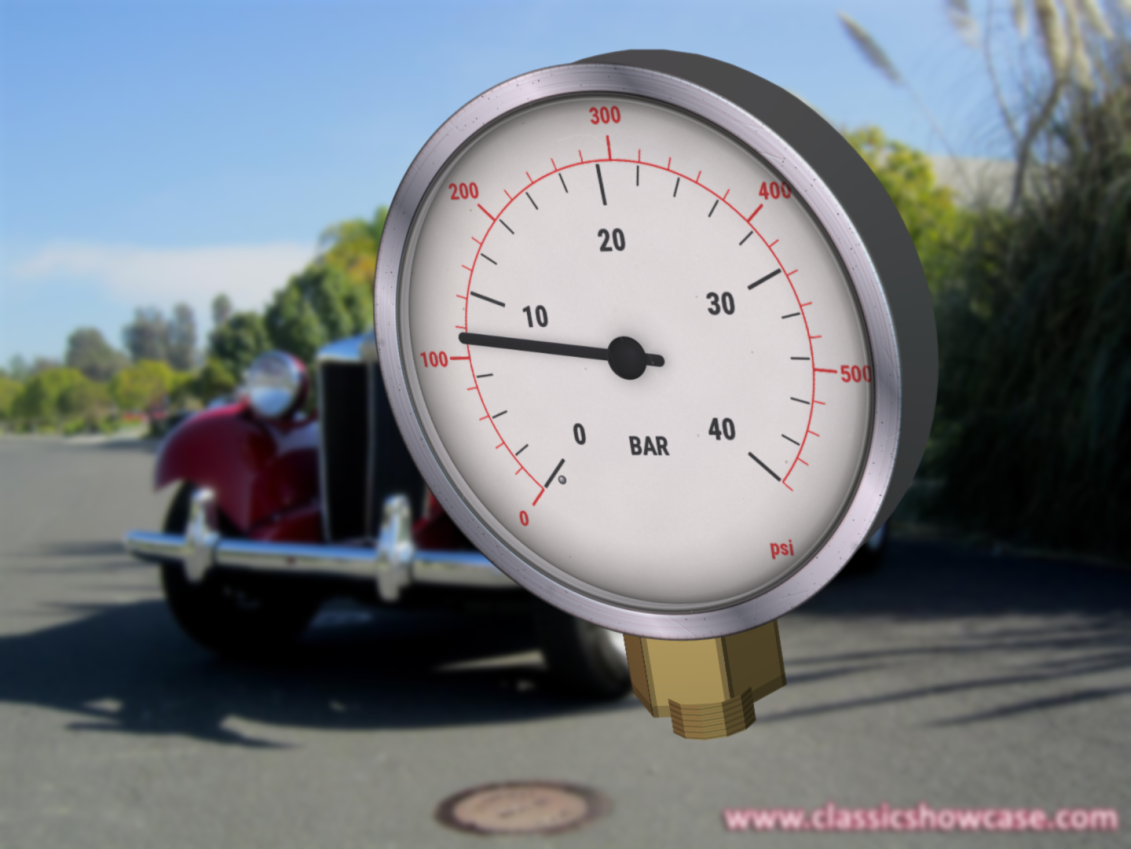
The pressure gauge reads 8 bar
